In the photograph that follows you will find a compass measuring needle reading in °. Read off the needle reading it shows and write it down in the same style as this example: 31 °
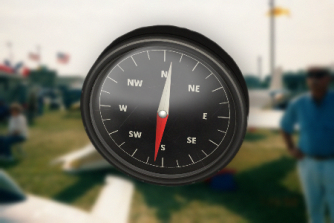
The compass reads 187.5 °
